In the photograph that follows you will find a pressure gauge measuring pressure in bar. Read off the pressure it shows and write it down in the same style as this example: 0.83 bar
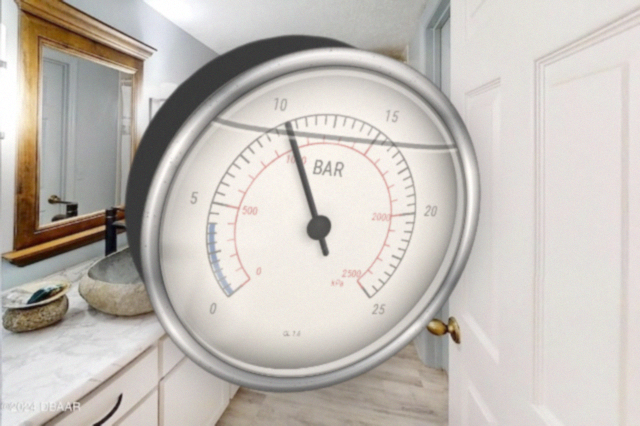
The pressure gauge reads 10 bar
